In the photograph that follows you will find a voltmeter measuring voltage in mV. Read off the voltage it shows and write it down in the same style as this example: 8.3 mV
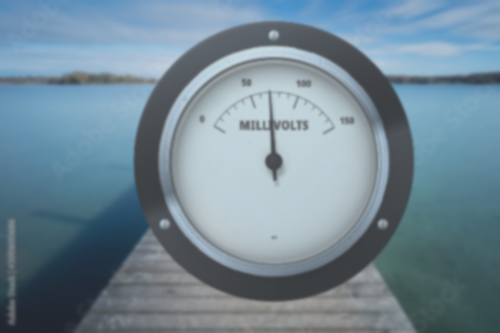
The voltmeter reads 70 mV
